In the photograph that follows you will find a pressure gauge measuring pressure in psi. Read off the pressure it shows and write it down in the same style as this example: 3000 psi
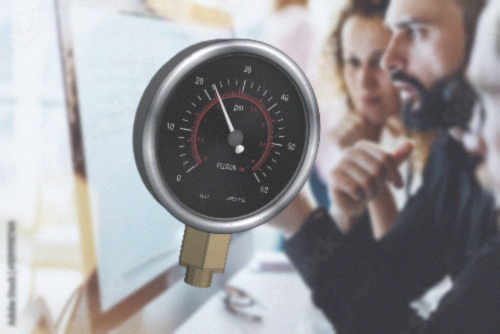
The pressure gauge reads 22 psi
